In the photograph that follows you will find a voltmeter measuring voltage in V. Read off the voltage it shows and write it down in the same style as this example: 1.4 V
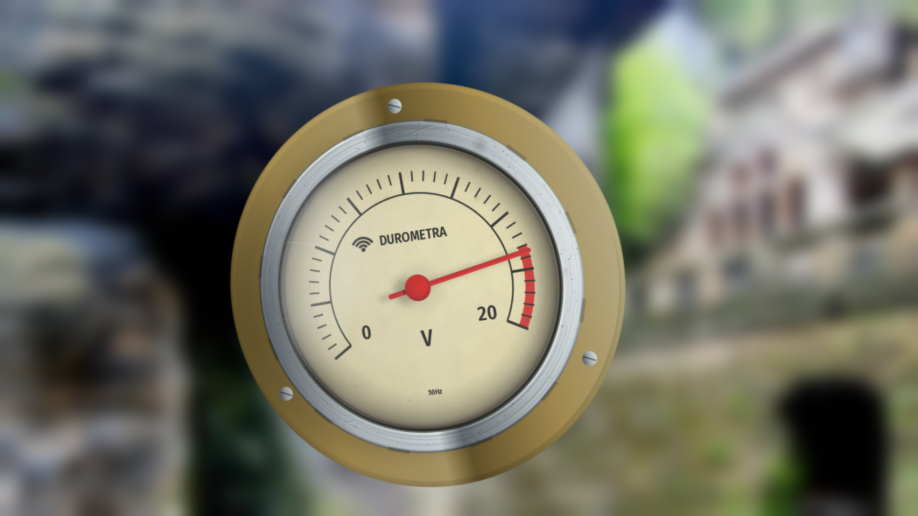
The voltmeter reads 16.75 V
